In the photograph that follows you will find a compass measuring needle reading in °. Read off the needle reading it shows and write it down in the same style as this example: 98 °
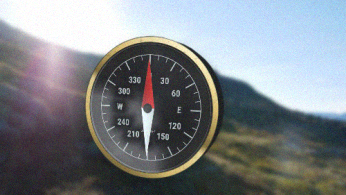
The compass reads 0 °
